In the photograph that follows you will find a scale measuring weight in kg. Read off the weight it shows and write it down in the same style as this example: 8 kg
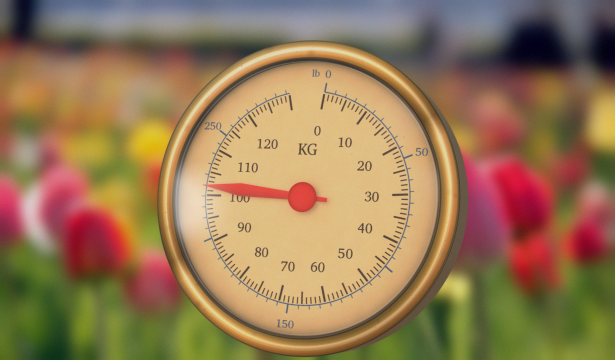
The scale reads 102 kg
